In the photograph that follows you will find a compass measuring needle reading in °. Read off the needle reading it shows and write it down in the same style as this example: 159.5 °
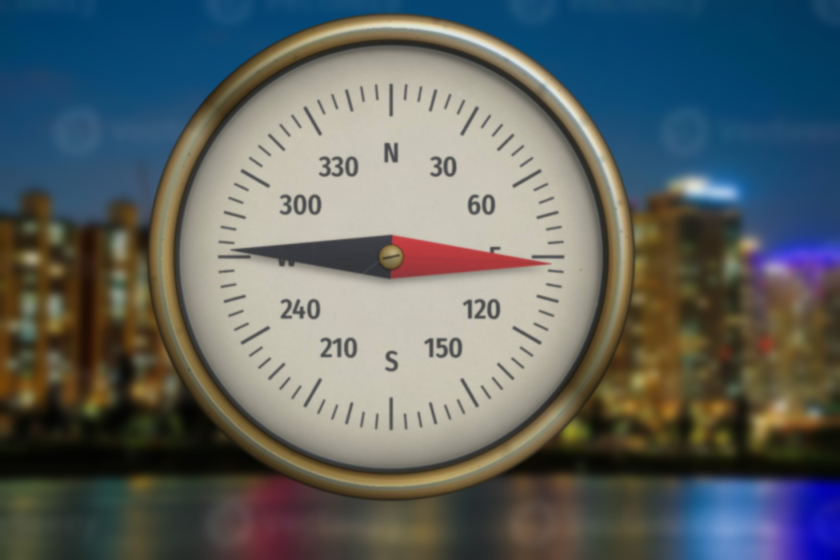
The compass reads 92.5 °
